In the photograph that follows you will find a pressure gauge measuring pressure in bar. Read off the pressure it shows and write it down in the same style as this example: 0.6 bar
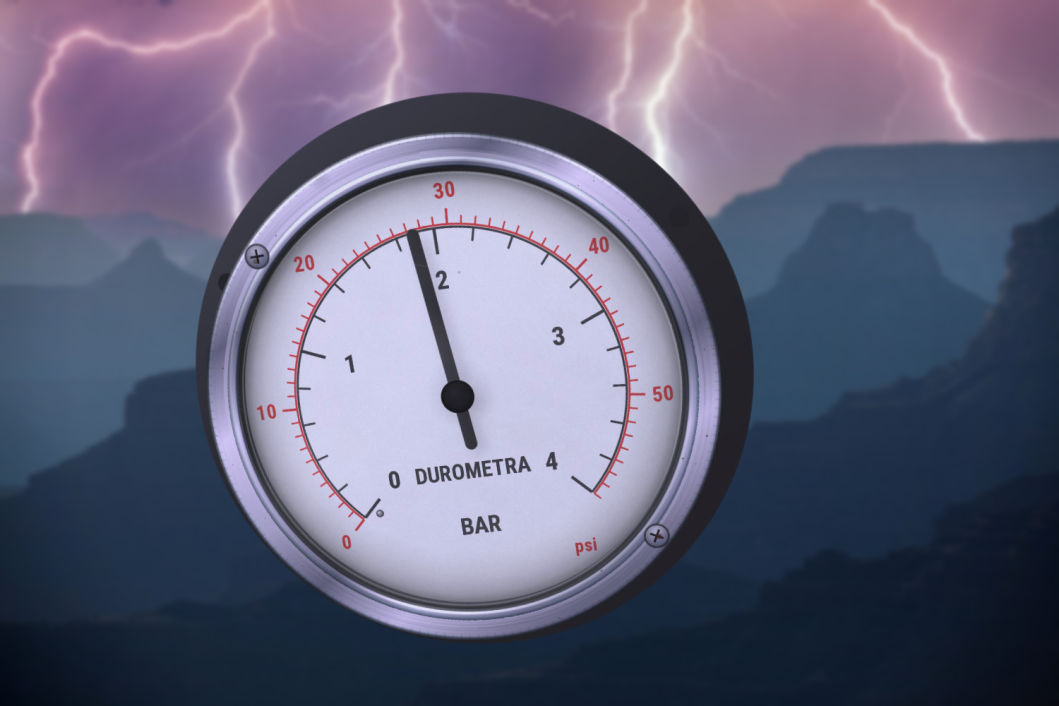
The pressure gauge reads 1.9 bar
